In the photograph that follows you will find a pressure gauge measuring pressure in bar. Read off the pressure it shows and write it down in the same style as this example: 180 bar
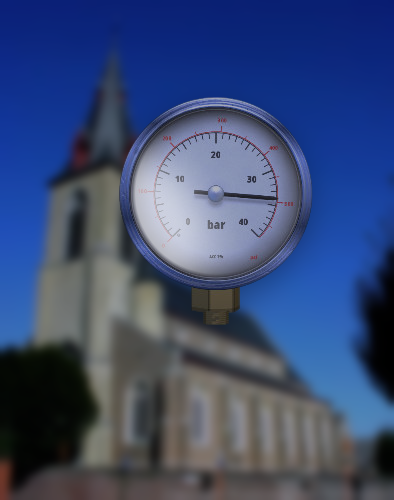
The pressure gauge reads 34 bar
